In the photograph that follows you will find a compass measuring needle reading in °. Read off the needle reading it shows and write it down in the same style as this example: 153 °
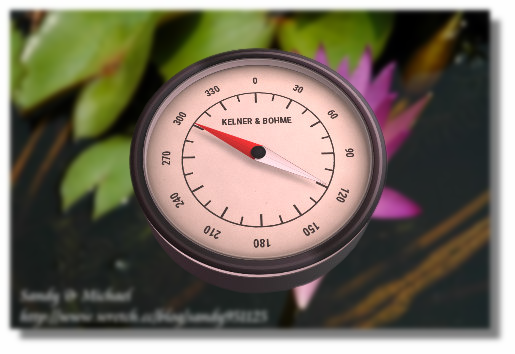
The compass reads 300 °
